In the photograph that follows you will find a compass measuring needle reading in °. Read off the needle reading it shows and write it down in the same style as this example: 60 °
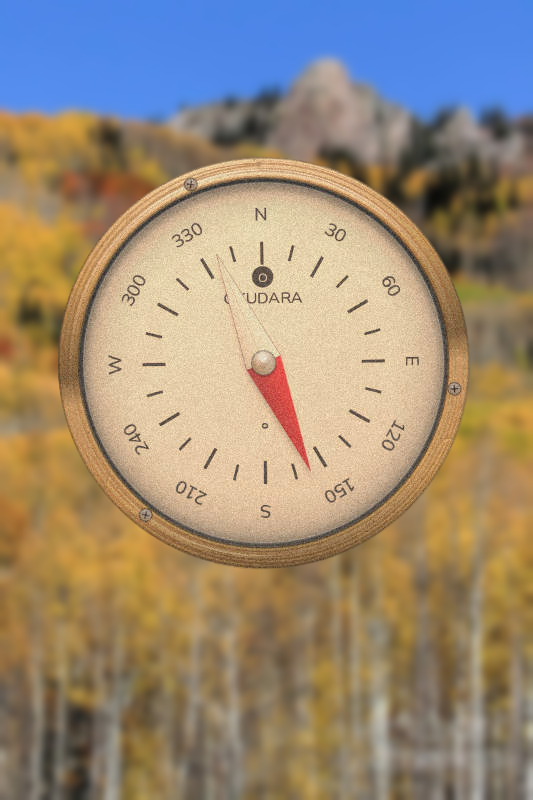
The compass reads 157.5 °
